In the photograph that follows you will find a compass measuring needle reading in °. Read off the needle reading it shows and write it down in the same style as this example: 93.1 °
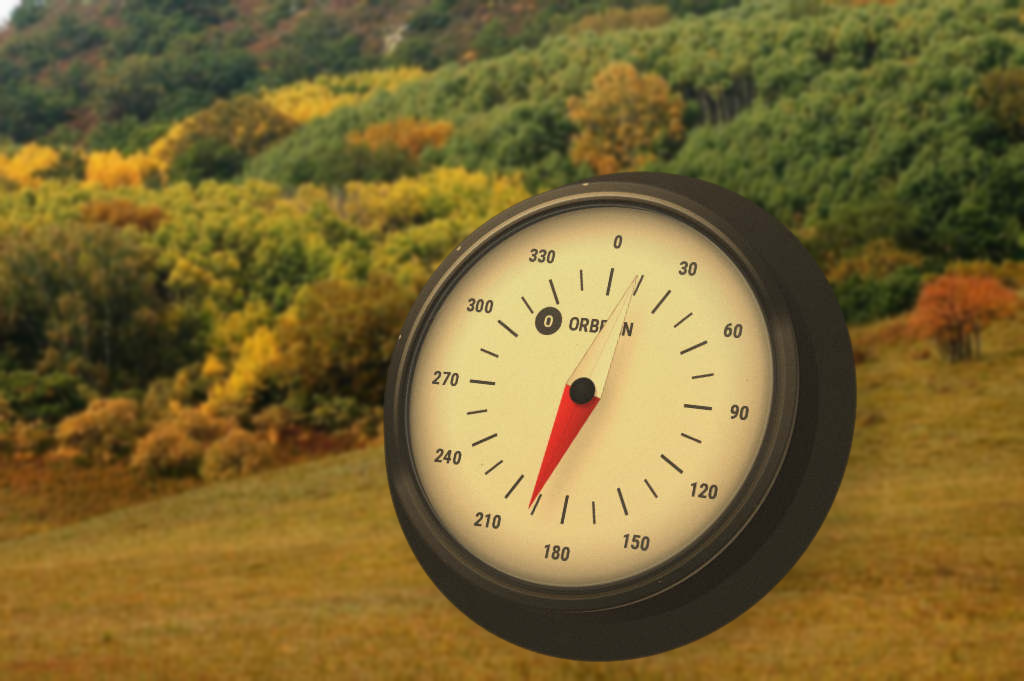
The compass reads 195 °
